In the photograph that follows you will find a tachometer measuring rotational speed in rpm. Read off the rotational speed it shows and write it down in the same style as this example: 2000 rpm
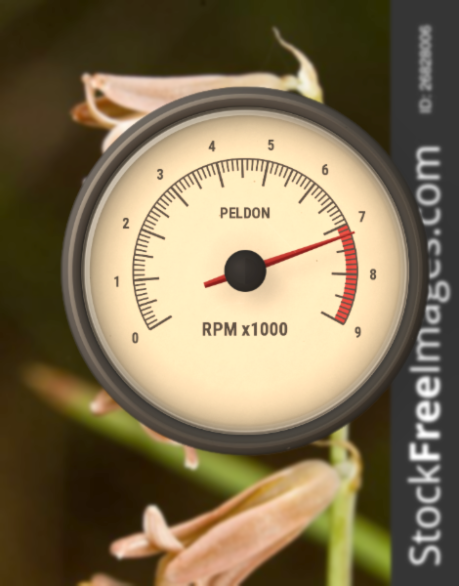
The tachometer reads 7200 rpm
